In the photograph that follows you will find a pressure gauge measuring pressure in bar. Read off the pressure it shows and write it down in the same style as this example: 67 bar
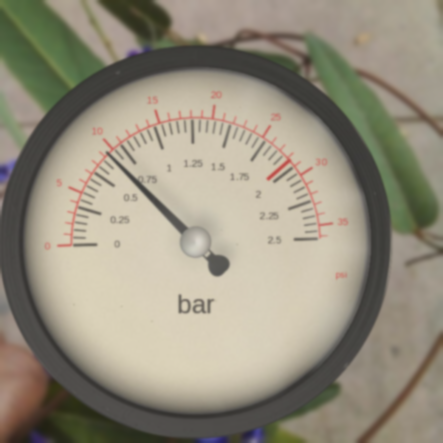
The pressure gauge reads 0.65 bar
